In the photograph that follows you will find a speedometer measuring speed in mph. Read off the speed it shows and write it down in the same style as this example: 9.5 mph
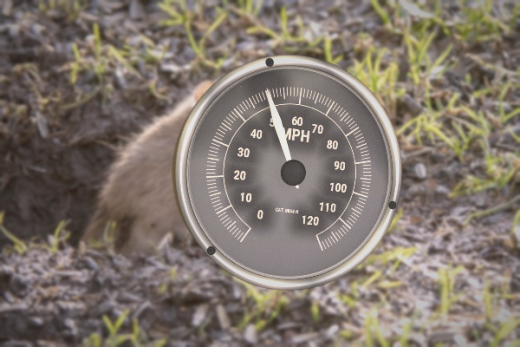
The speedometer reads 50 mph
